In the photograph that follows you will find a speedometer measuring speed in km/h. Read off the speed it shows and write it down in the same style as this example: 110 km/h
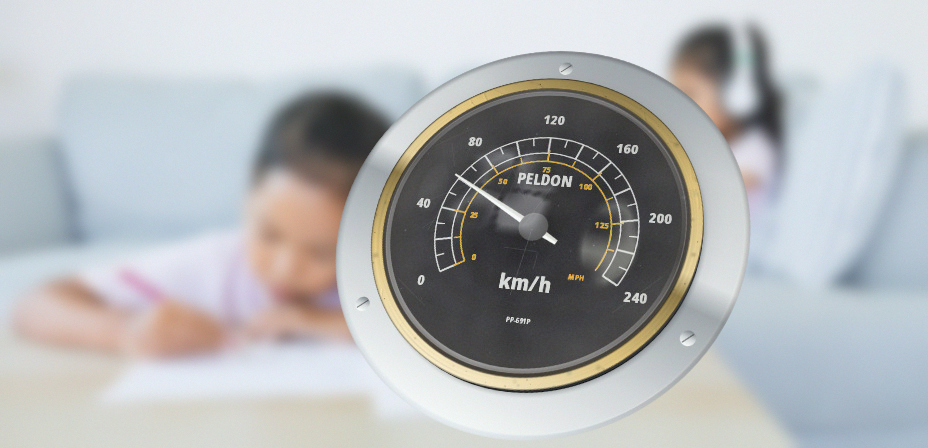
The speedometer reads 60 km/h
